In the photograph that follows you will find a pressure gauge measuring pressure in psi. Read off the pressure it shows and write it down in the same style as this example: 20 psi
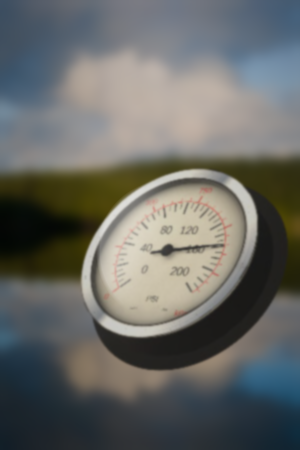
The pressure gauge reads 160 psi
